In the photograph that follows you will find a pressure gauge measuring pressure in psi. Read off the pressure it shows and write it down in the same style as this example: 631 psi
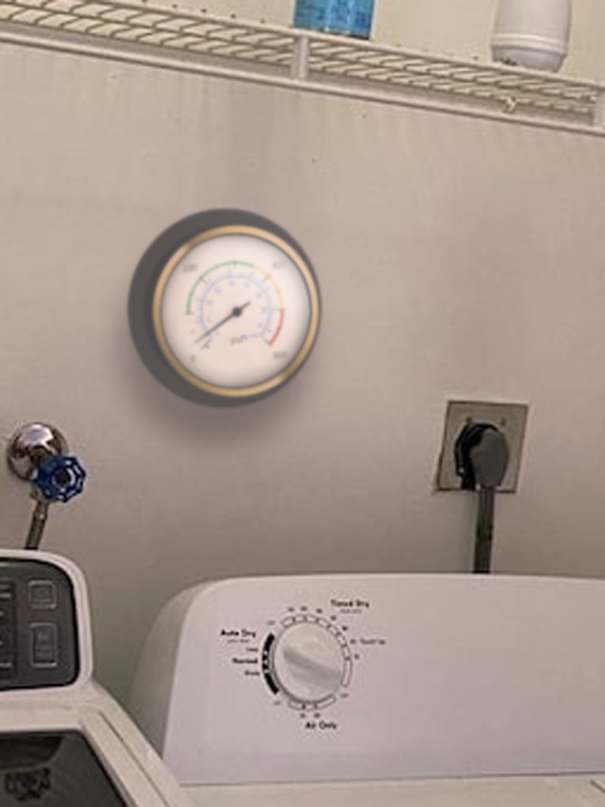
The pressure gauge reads 25 psi
